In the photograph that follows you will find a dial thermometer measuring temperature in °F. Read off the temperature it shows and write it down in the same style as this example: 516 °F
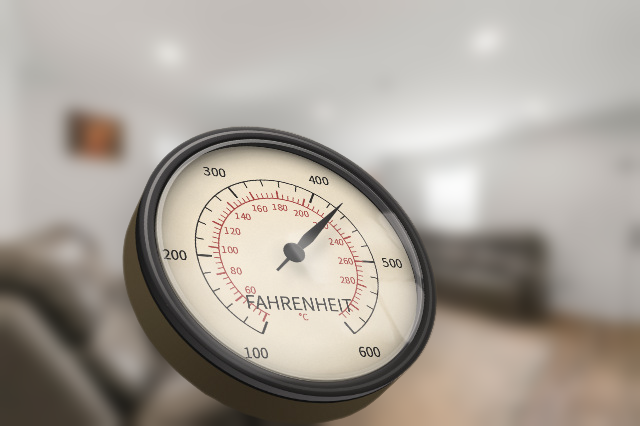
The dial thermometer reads 430 °F
